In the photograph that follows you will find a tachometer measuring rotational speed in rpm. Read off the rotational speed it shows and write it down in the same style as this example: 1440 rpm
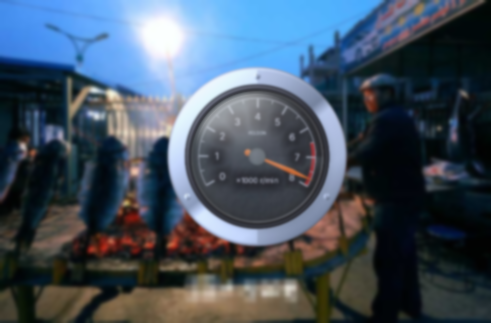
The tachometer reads 7750 rpm
